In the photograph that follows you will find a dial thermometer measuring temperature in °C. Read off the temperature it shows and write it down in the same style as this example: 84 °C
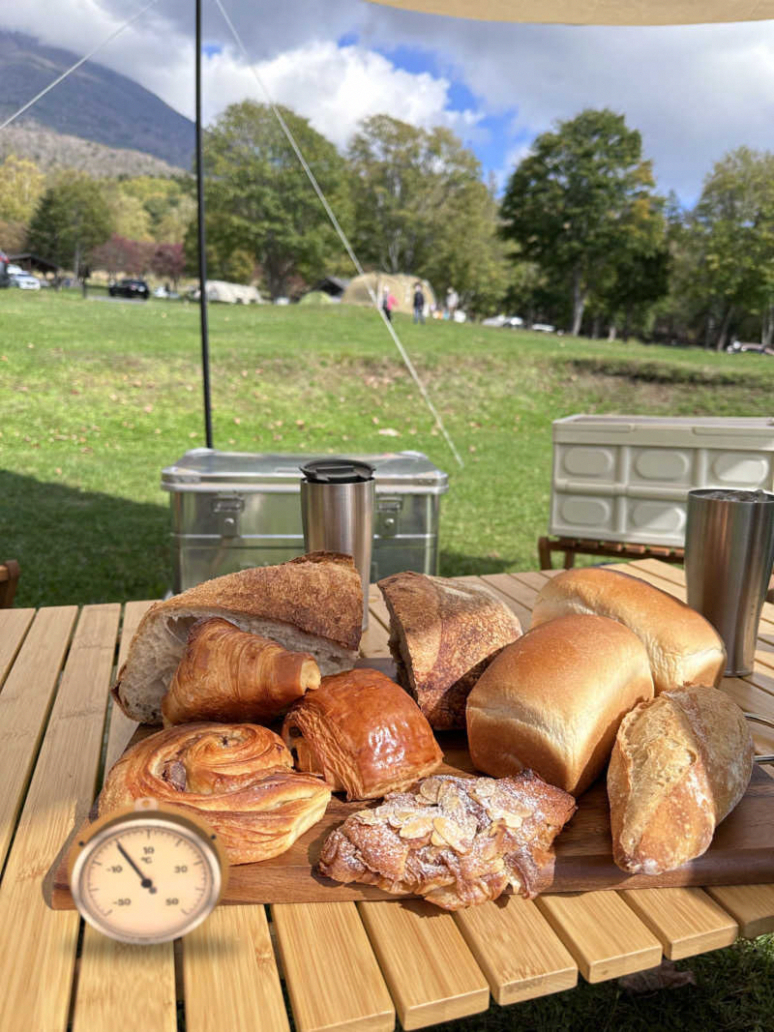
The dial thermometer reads 0 °C
